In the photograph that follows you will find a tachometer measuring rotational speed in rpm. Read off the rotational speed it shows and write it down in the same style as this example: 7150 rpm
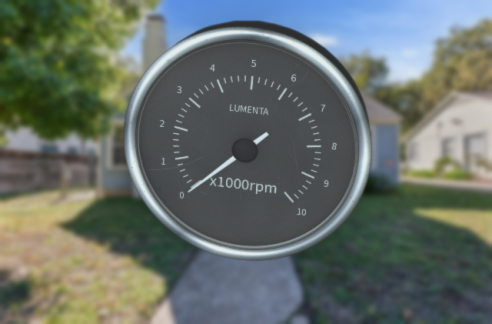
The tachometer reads 0 rpm
